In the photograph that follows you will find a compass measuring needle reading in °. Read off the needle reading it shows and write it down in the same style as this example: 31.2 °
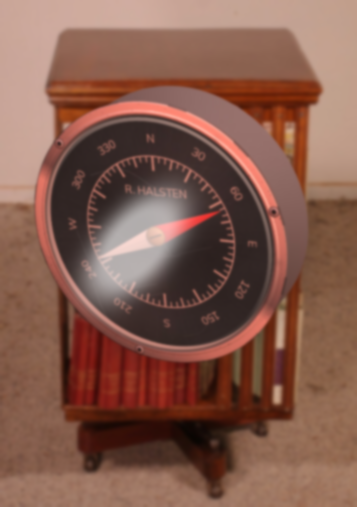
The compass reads 65 °
